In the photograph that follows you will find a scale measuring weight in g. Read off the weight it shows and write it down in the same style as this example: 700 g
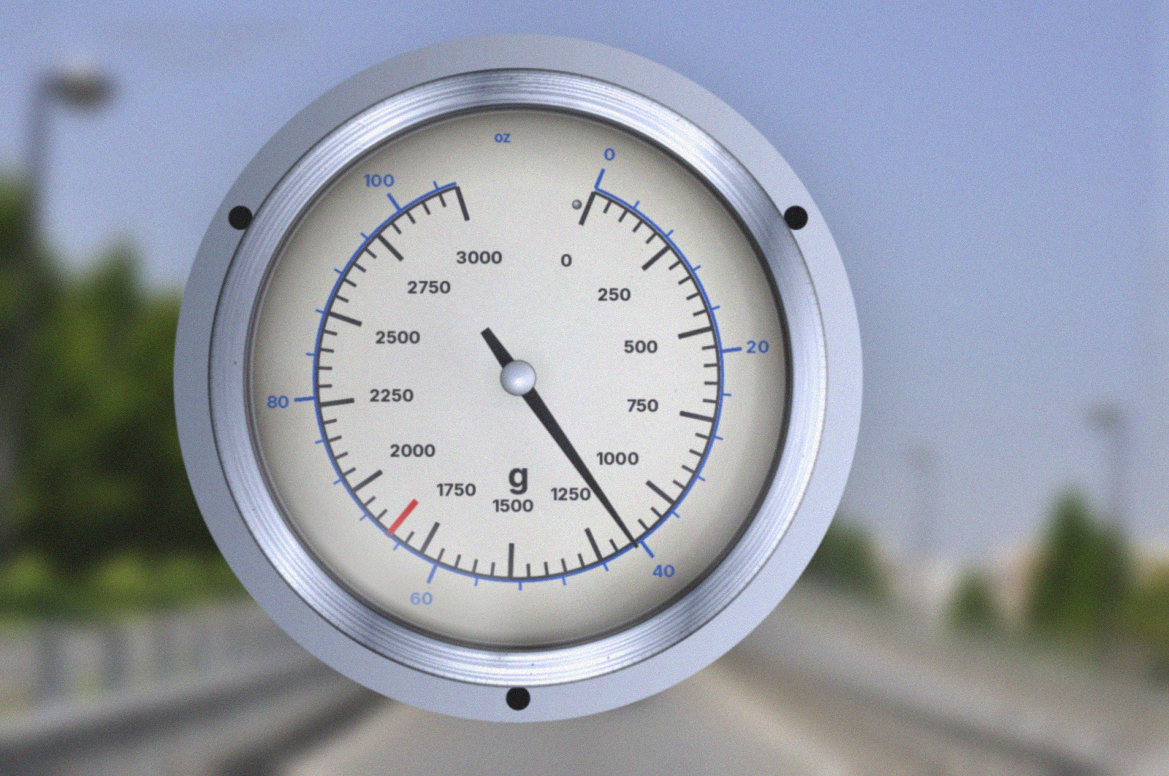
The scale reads 1150 g
